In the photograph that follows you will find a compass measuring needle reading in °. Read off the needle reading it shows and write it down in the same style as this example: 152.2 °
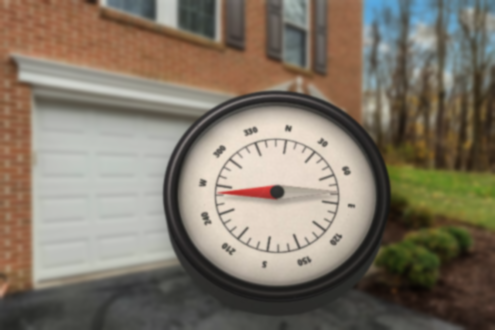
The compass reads 260 °
